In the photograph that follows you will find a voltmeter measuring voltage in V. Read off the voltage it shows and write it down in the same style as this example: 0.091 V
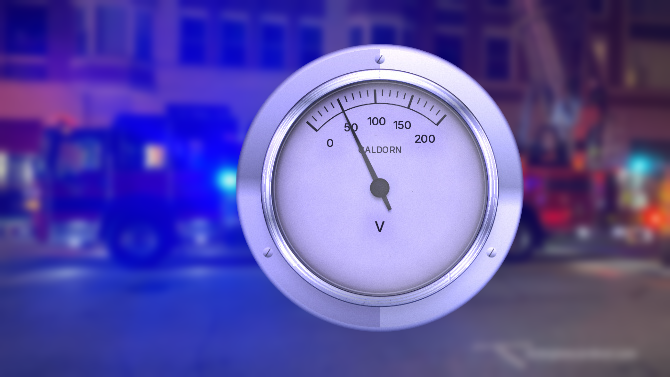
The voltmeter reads 50 V
